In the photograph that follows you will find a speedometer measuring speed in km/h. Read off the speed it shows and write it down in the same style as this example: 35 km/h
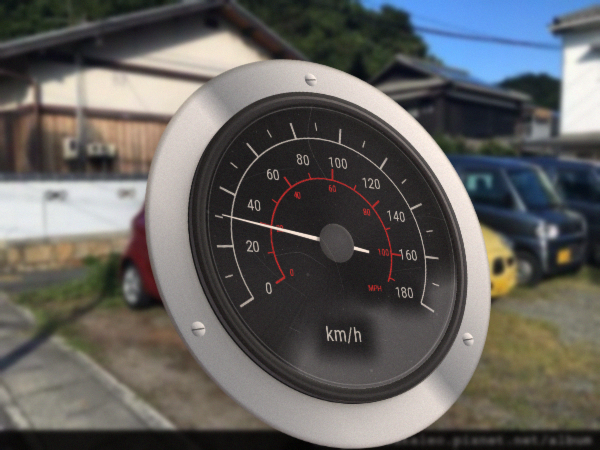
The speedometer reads 30 km/h
